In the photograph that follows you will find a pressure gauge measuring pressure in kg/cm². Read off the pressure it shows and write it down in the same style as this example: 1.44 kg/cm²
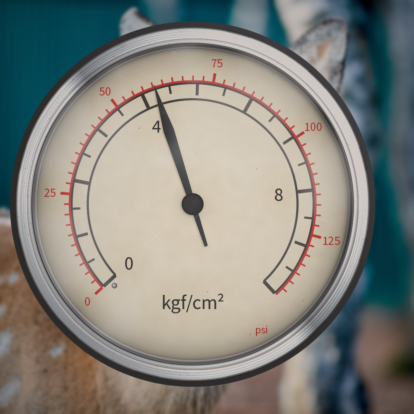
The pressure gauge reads 4.25 kg/cm²
